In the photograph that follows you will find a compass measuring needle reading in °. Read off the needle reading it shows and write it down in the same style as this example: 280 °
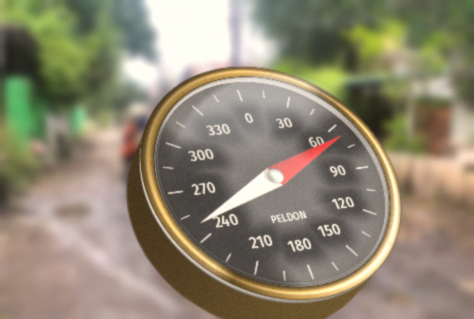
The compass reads 67.5 °
